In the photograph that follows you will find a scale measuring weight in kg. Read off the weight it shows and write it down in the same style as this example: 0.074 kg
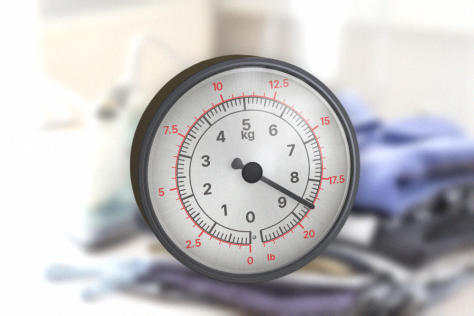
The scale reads 8.6 kg
